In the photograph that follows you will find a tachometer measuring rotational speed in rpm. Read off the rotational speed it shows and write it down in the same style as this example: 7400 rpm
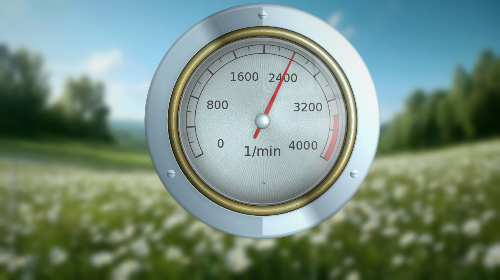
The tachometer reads 2400 rpm
